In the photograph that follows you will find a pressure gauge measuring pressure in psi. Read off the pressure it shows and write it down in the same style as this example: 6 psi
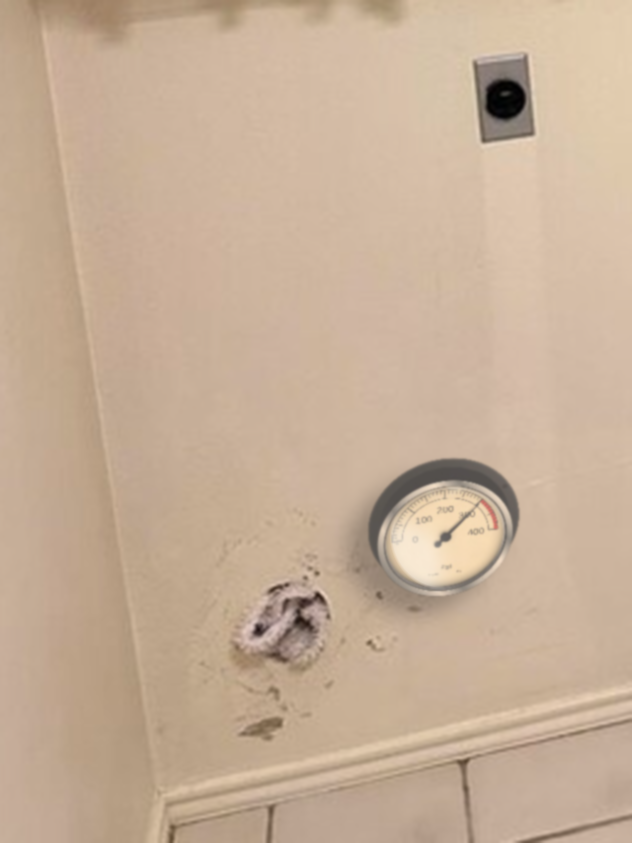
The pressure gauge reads 300 psi
